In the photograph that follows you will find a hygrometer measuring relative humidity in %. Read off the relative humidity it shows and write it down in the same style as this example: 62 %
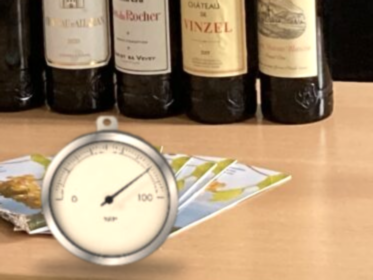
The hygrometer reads 80 %
